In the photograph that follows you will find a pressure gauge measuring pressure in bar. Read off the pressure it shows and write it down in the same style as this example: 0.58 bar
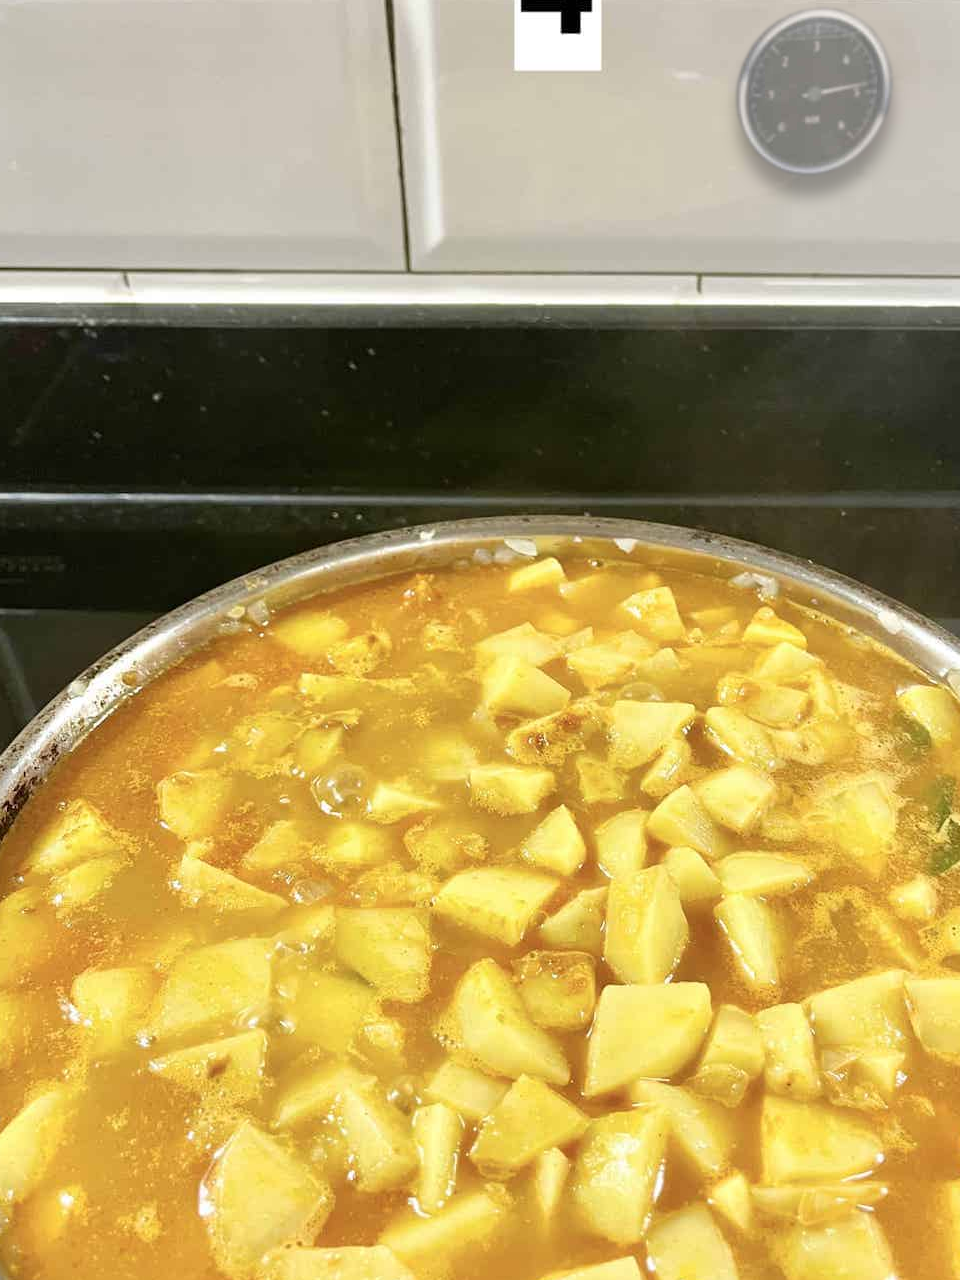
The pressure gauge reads 4.8 bar
